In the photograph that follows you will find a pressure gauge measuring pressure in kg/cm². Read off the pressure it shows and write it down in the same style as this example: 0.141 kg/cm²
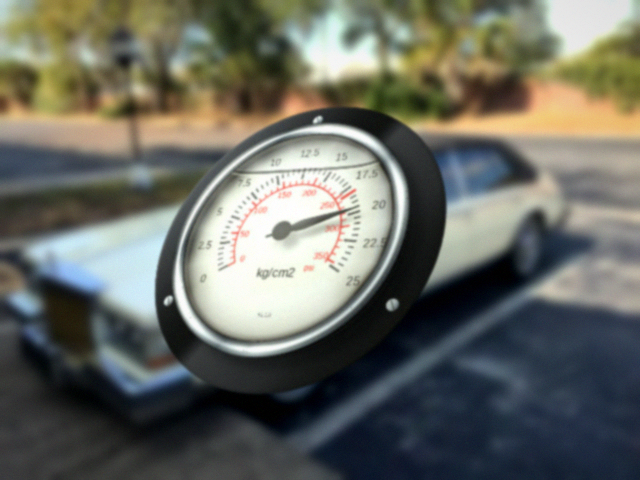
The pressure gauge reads 20 kg/cm²
